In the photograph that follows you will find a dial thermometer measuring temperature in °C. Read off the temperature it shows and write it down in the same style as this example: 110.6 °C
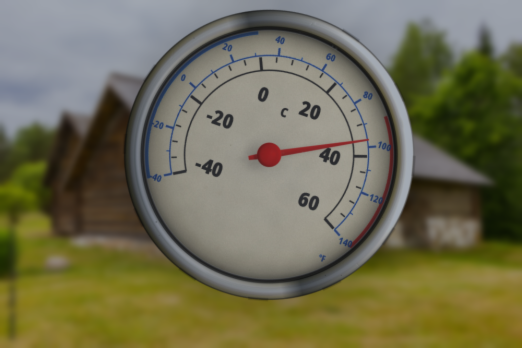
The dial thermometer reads 36 °C
